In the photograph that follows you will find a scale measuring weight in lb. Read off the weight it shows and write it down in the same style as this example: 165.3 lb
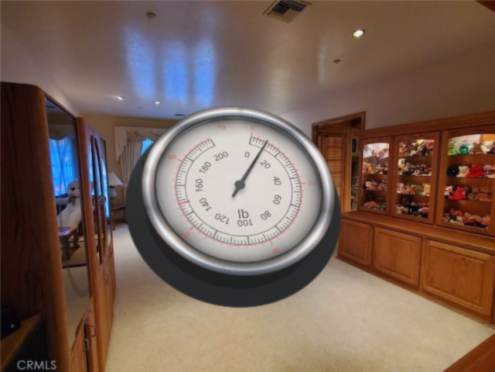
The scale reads 10 lb
